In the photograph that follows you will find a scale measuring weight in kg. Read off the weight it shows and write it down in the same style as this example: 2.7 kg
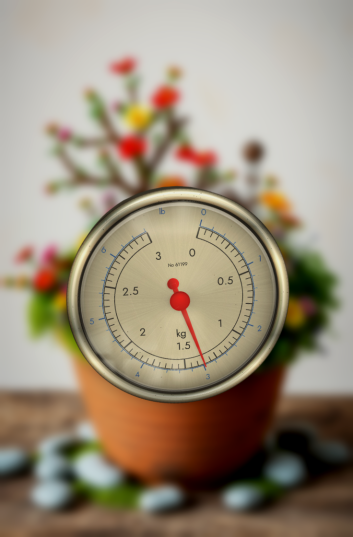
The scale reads 1.35 kg
